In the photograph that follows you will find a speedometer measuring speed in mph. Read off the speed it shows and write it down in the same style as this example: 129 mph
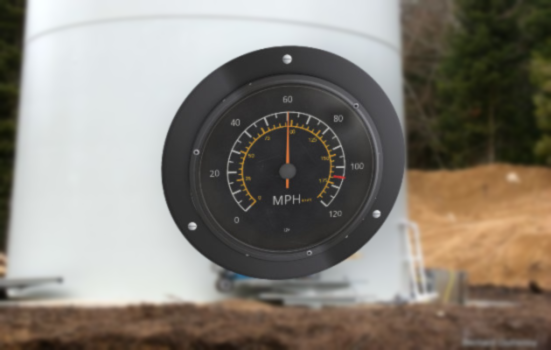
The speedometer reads 60 mph
